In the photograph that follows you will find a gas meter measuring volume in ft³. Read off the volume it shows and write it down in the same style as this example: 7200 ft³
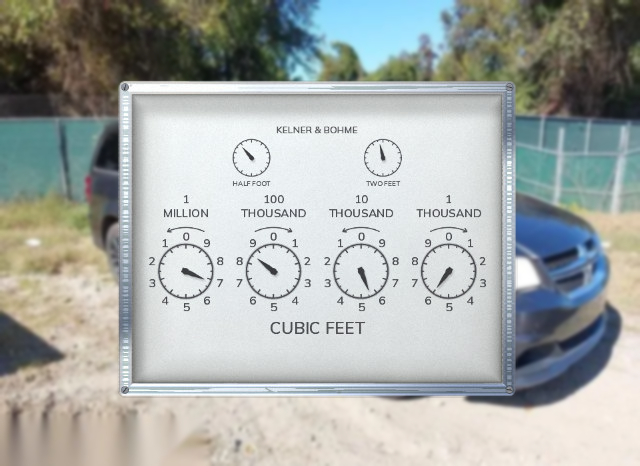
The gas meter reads 685600 ft³
